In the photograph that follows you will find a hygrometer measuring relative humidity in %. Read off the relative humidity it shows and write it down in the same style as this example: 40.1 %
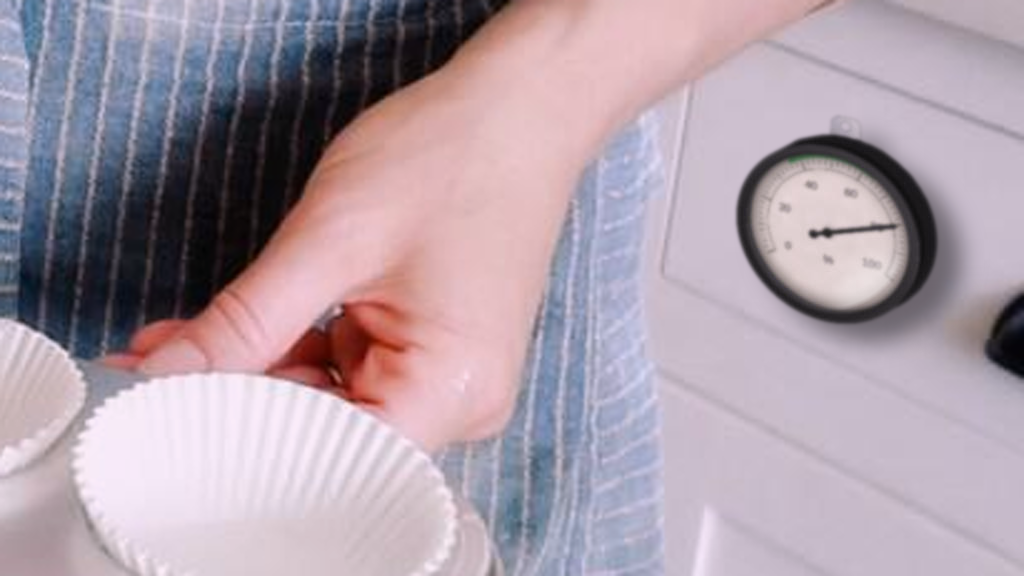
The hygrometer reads 80 %
